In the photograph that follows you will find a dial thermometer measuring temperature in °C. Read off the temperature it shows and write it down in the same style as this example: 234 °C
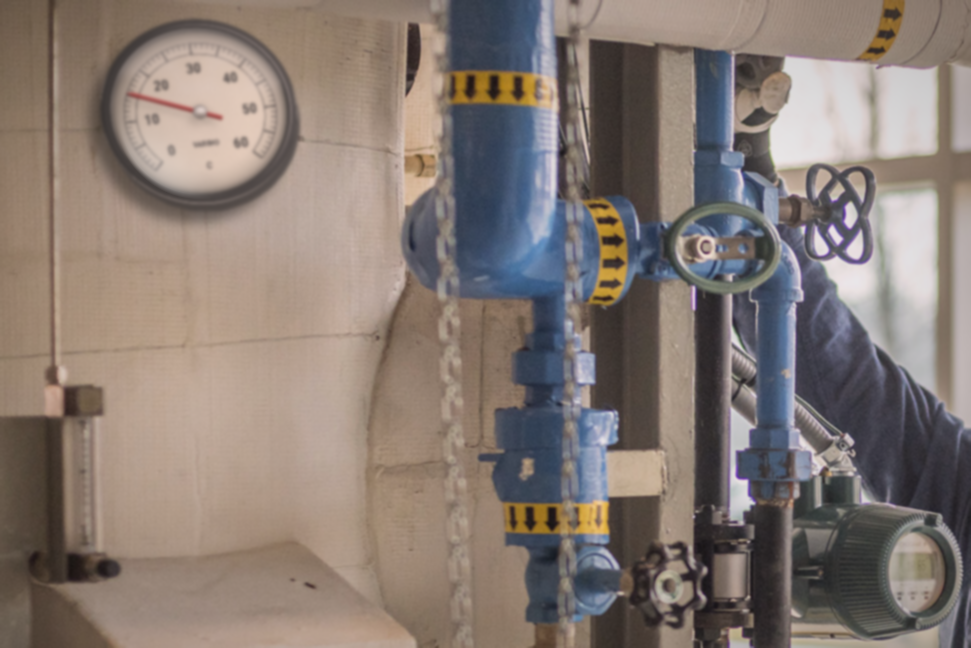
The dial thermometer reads 15 °C
